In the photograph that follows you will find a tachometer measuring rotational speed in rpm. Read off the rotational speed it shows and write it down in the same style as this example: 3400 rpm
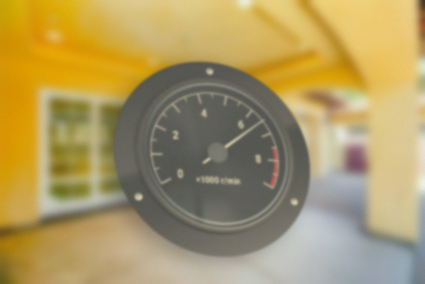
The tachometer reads 6500 rpm
